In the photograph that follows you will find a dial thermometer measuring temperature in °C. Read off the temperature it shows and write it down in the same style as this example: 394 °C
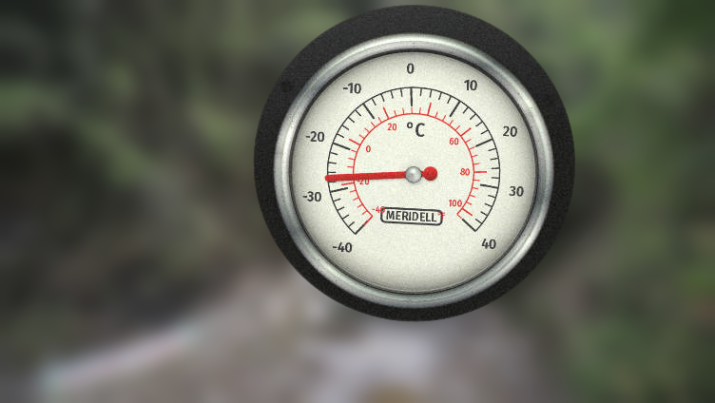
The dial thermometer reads -27 °C
